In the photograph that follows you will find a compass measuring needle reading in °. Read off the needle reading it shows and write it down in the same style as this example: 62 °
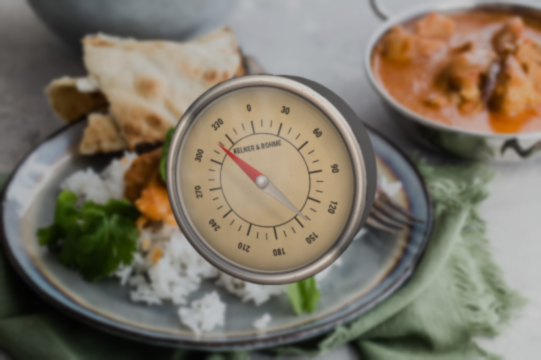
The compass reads 320 °
